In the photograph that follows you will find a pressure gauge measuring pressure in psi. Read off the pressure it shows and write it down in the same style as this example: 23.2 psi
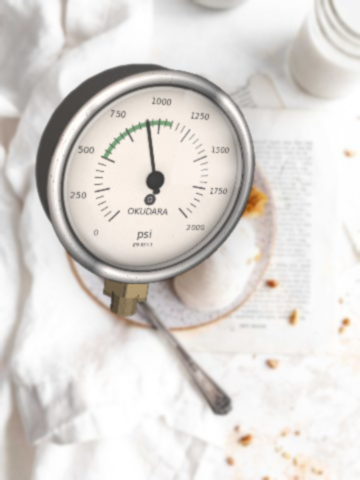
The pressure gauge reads 900 psi
